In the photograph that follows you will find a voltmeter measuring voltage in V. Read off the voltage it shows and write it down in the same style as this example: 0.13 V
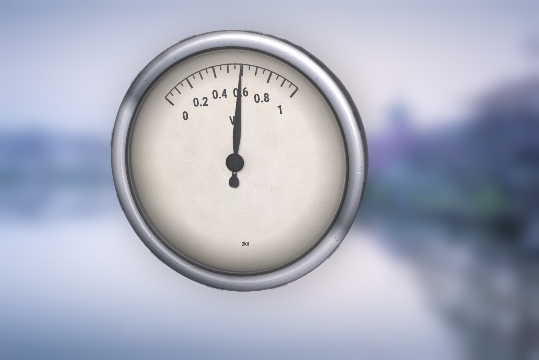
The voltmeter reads 0.6 V
